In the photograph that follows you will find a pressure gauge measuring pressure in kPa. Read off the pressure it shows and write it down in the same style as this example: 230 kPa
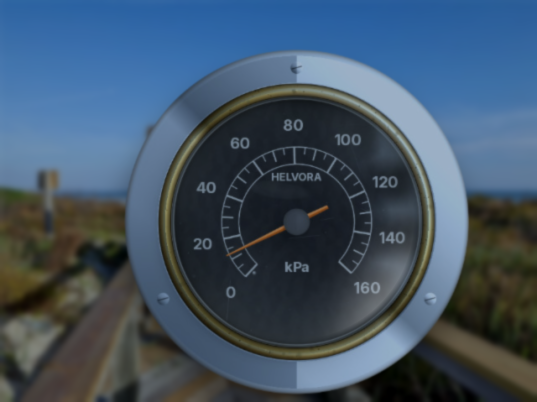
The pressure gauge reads 12.5 kPa
